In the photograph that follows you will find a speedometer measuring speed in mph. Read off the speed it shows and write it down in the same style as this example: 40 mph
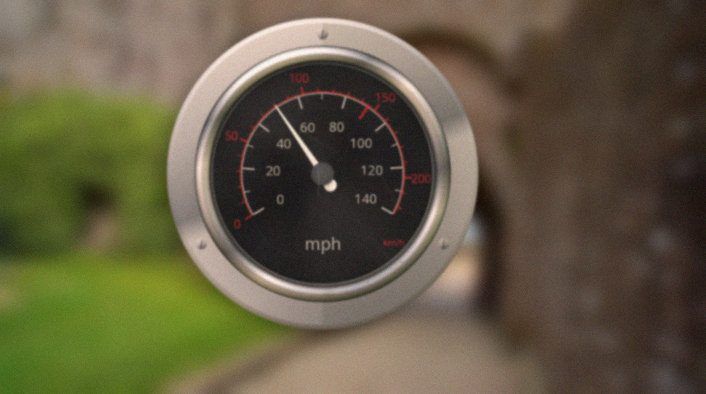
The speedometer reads 50 mph
